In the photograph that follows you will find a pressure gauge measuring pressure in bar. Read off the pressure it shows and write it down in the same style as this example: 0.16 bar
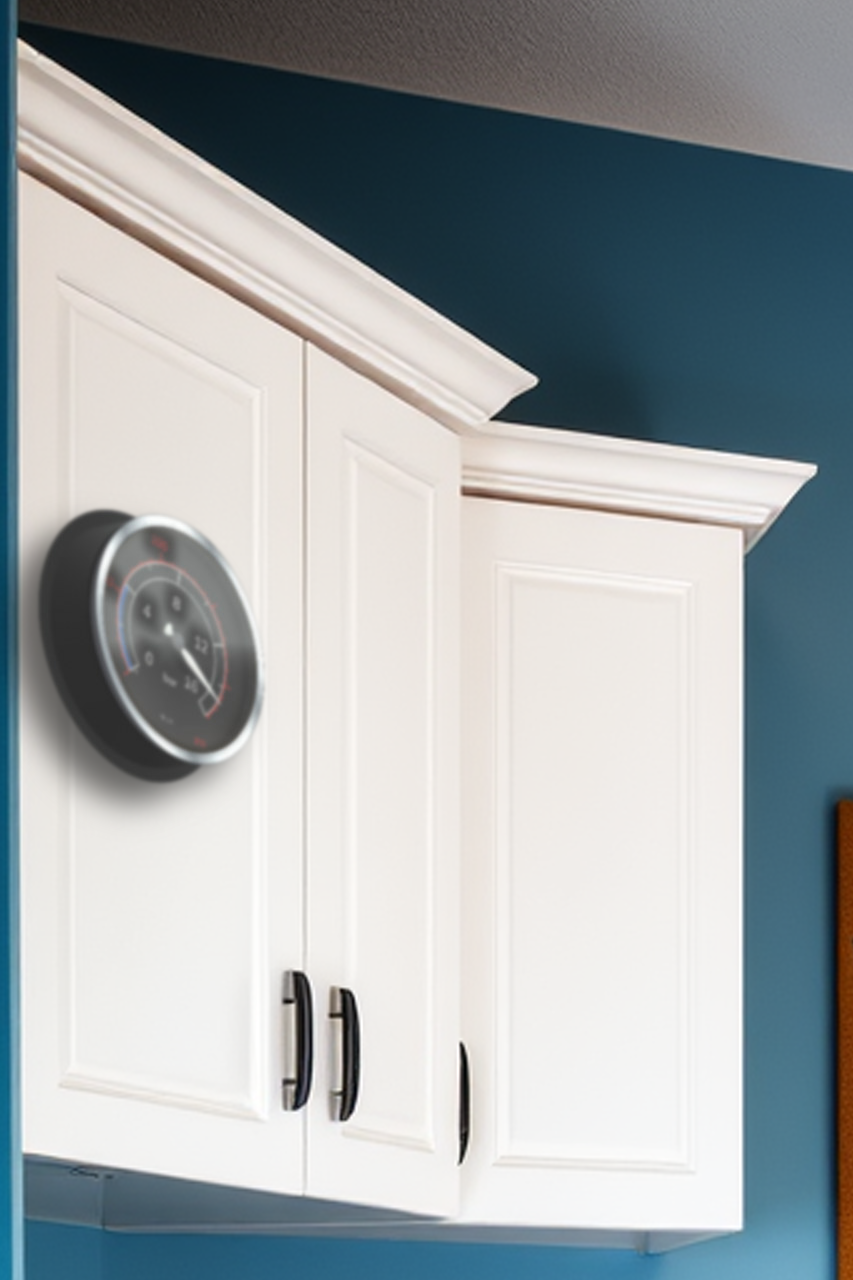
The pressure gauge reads 15 bar
